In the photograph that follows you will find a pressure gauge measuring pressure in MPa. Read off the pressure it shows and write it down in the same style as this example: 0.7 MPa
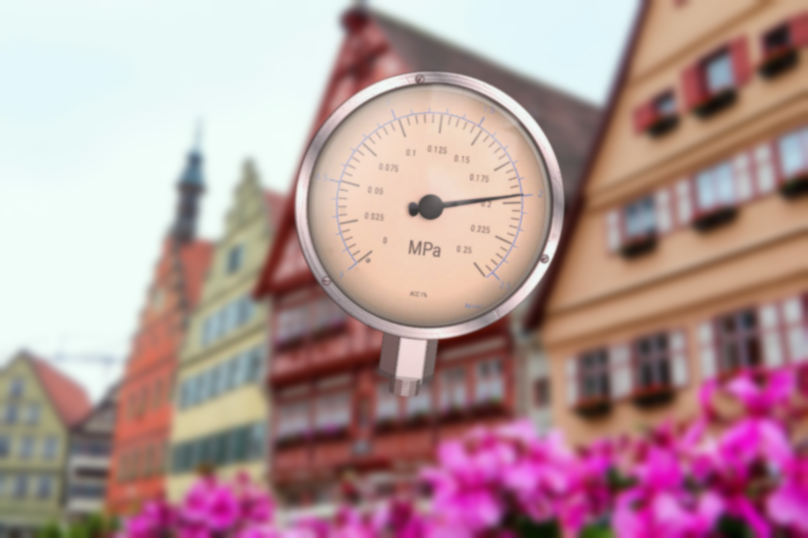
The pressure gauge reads 0.195 MPa
